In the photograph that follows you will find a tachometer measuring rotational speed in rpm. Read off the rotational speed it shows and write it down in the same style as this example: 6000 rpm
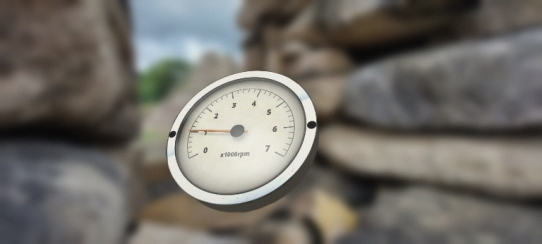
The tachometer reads 1000 rpm
